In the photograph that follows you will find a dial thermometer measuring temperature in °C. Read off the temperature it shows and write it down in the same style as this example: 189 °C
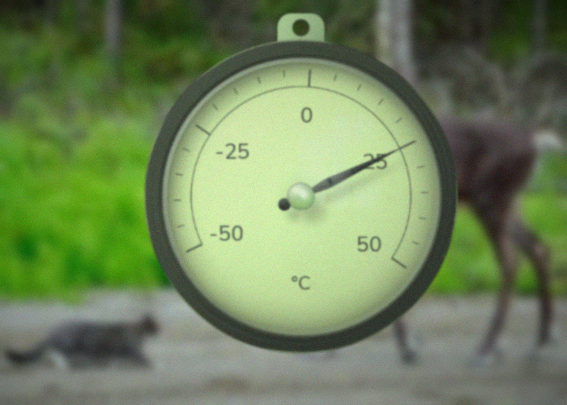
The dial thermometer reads 25 °C
